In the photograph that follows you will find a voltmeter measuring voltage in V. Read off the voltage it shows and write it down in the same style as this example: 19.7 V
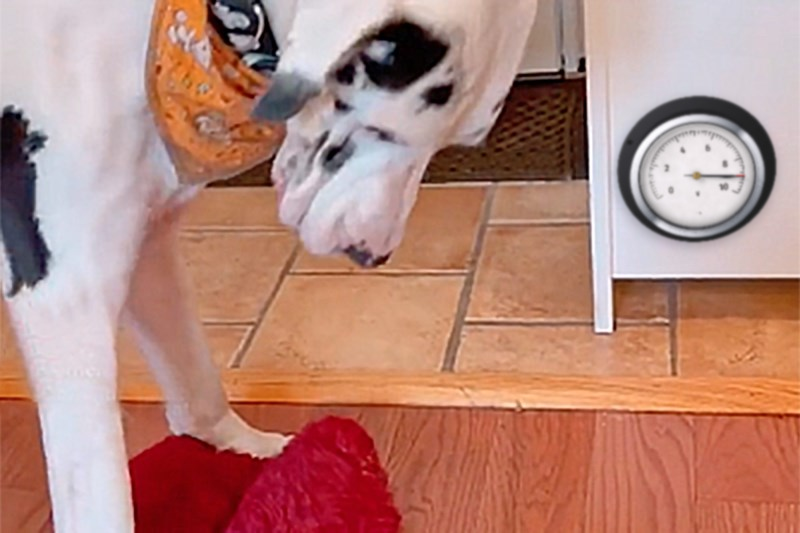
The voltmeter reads 9 V
